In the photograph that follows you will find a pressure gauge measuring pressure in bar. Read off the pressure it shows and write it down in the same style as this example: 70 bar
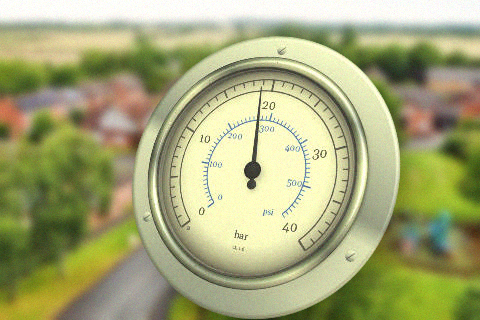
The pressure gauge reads 19 bar
